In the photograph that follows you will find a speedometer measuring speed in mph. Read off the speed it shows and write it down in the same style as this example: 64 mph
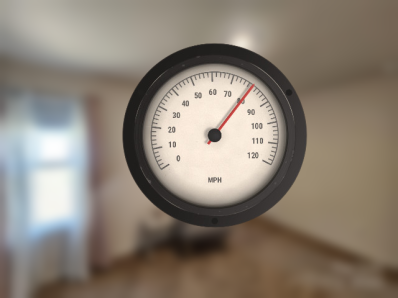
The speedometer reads 80 mph
